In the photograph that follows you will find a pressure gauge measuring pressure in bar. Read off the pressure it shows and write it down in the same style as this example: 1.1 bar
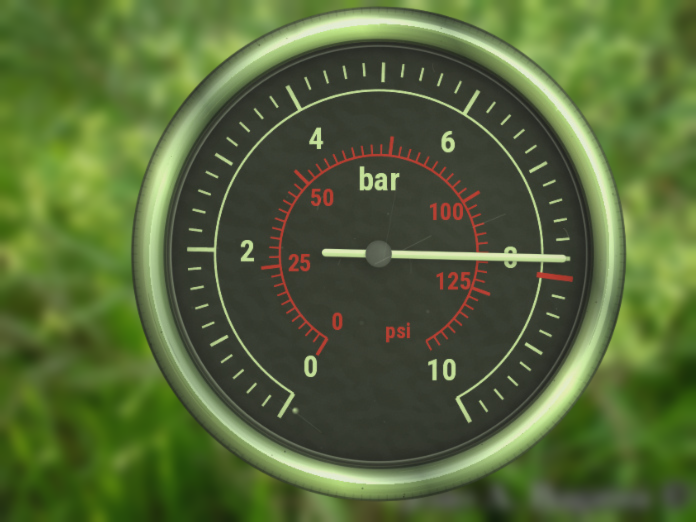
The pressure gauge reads 8 bar
